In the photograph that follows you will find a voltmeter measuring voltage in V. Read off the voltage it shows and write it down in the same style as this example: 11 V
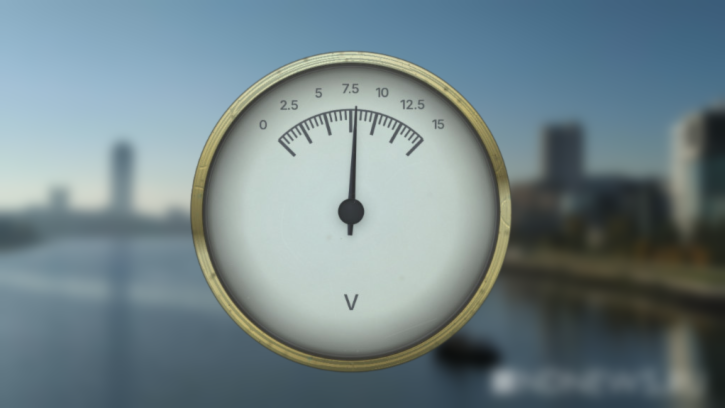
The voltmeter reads 8 V
